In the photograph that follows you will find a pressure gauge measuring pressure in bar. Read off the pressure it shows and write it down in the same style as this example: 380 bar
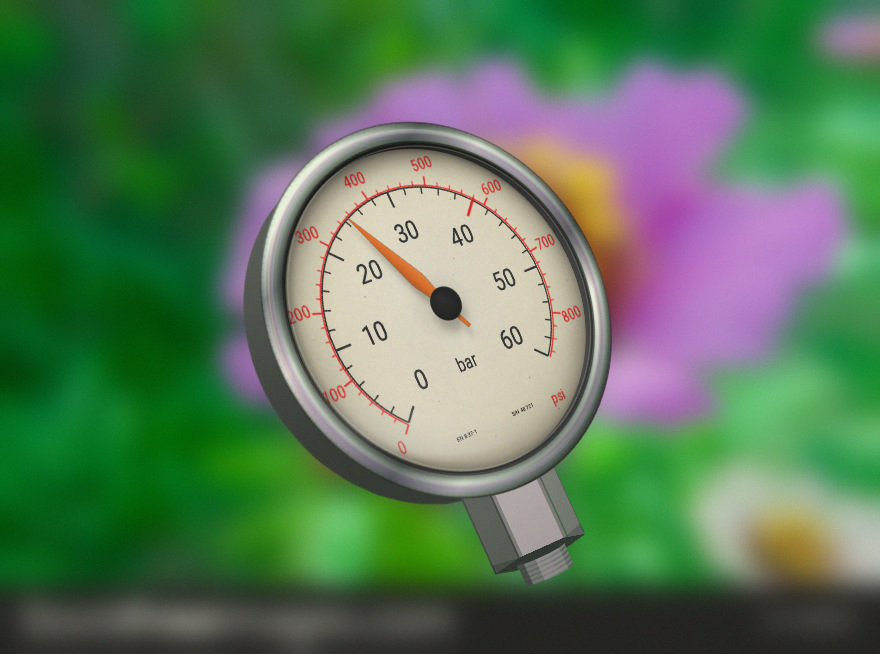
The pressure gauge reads 24 bar
